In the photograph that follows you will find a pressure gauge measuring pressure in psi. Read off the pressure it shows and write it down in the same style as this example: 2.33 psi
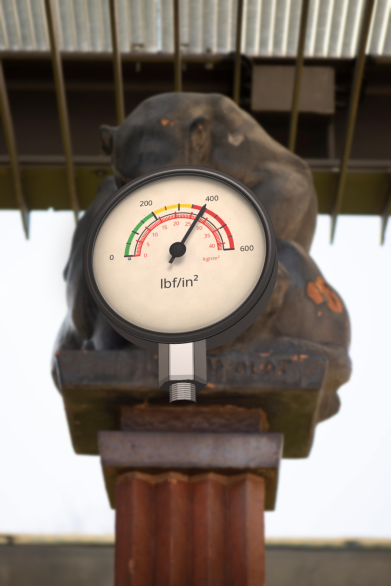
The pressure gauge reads 400 psi
